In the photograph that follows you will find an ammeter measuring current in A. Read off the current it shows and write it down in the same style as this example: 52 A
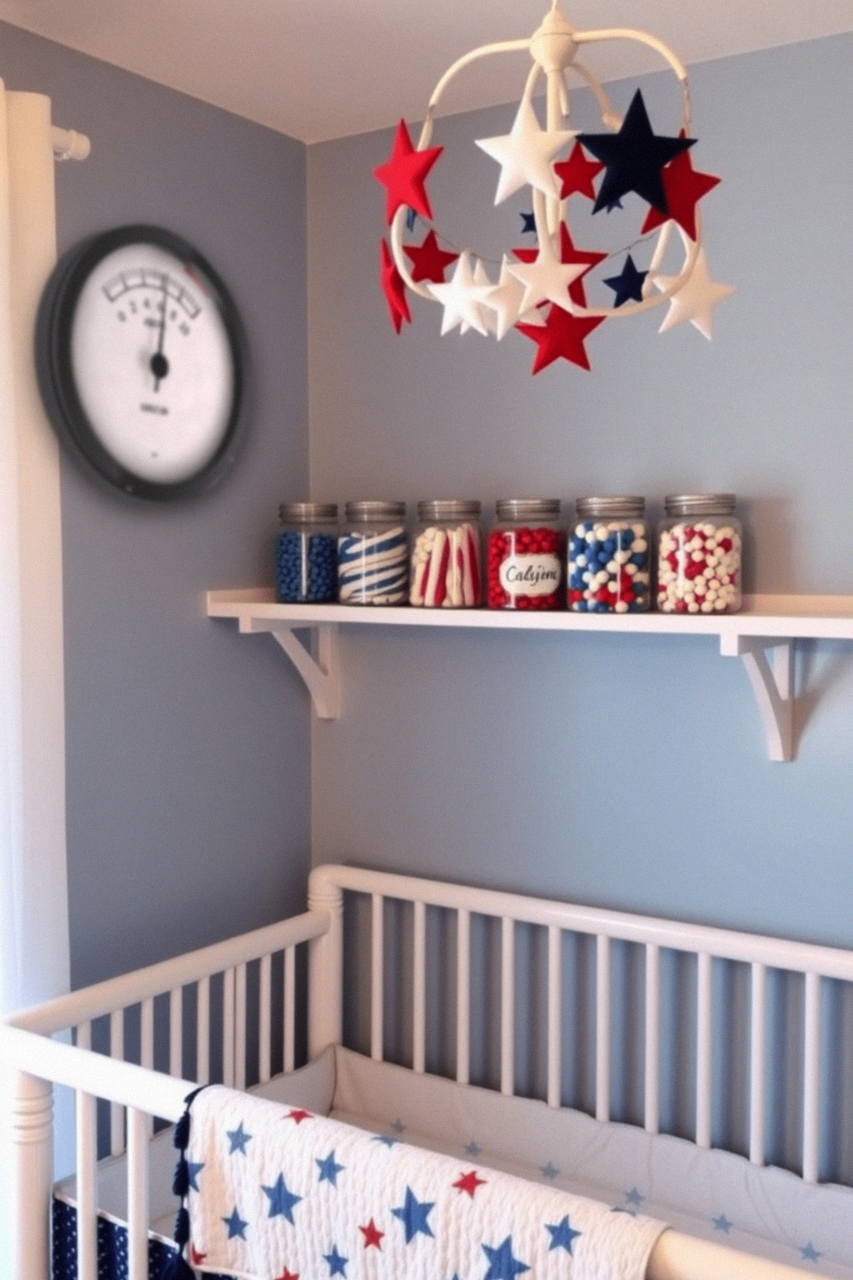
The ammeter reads 6 A
